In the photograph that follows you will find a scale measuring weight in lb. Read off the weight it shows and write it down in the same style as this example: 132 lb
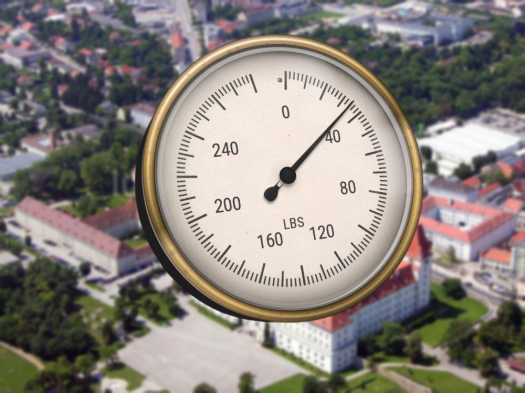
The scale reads 34 lb
